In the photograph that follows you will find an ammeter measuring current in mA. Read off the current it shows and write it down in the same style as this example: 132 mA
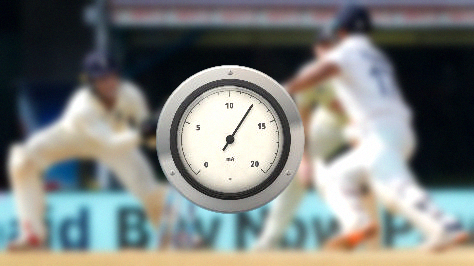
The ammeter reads 12.5 mA
